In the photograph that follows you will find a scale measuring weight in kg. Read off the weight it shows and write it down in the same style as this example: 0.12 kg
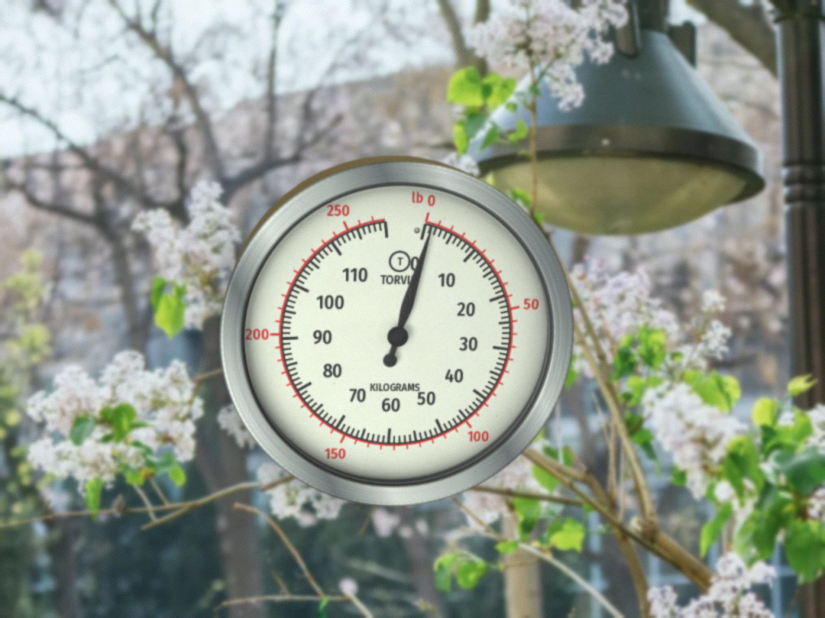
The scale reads 1 kg
